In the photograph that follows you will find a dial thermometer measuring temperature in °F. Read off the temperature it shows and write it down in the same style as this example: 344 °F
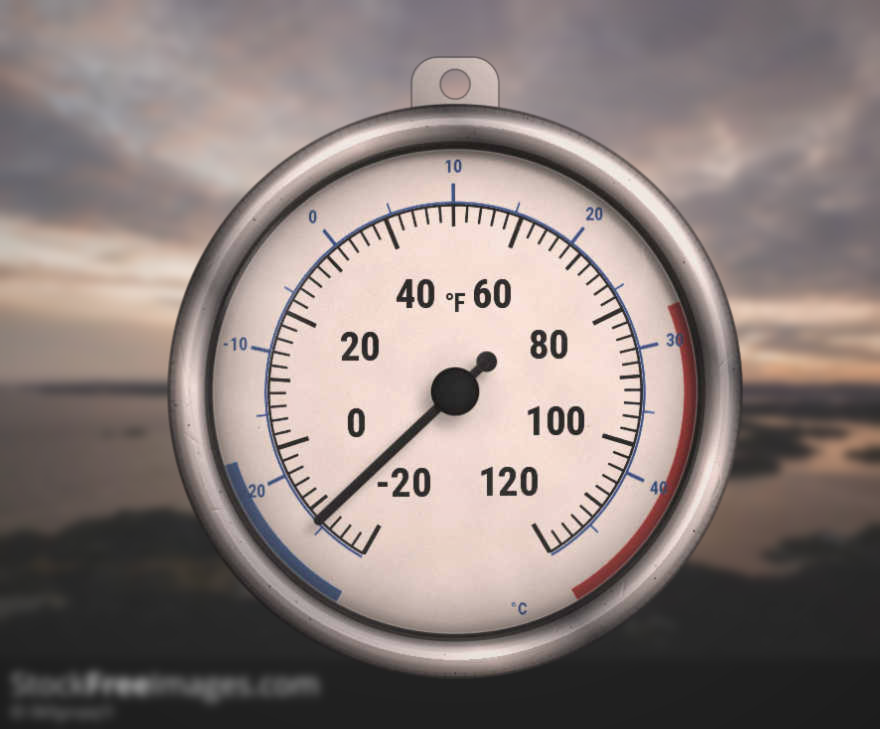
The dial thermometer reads -12 °F
